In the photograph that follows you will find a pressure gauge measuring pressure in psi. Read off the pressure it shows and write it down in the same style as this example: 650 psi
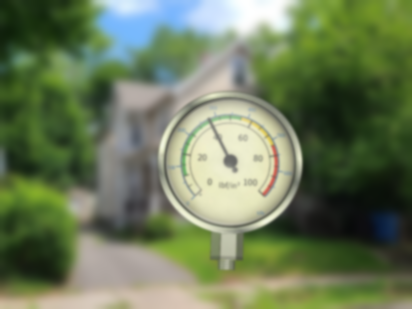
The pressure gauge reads 40 psi
